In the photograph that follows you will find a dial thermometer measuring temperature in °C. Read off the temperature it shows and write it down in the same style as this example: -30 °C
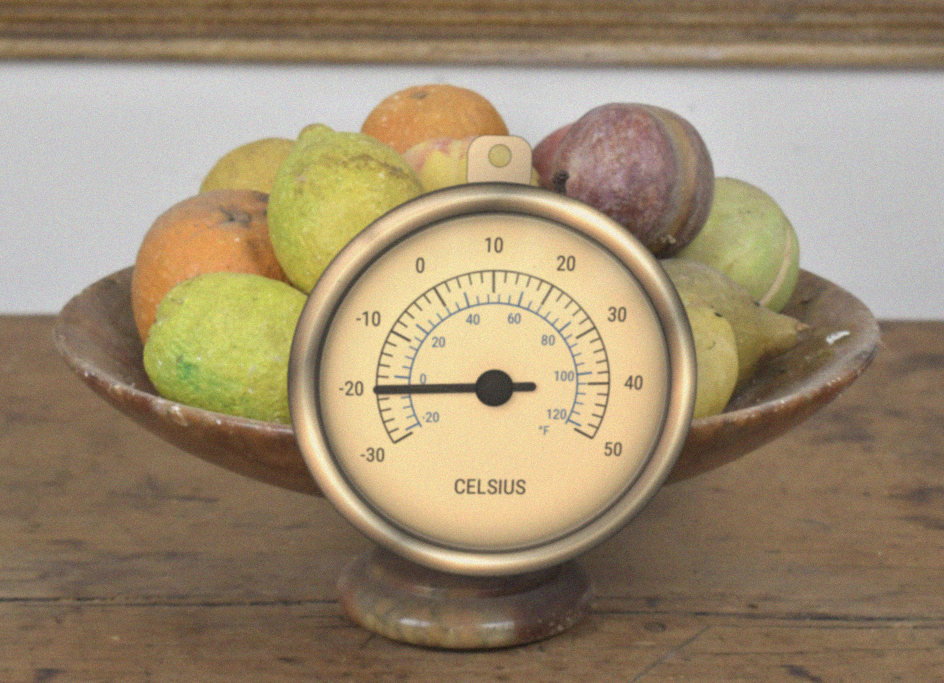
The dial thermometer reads -20 °C
